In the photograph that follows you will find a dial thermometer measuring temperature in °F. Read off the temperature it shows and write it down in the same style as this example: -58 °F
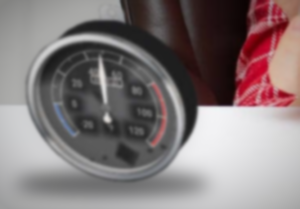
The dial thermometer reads 50 °F
